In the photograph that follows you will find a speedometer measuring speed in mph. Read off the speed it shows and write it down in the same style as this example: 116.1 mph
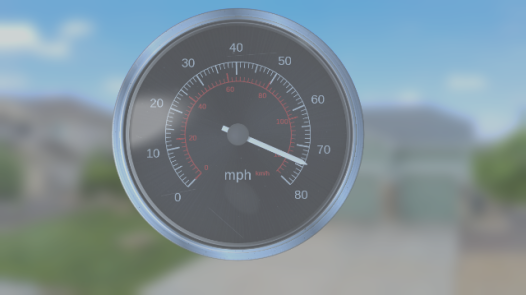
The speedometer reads 74 mph
